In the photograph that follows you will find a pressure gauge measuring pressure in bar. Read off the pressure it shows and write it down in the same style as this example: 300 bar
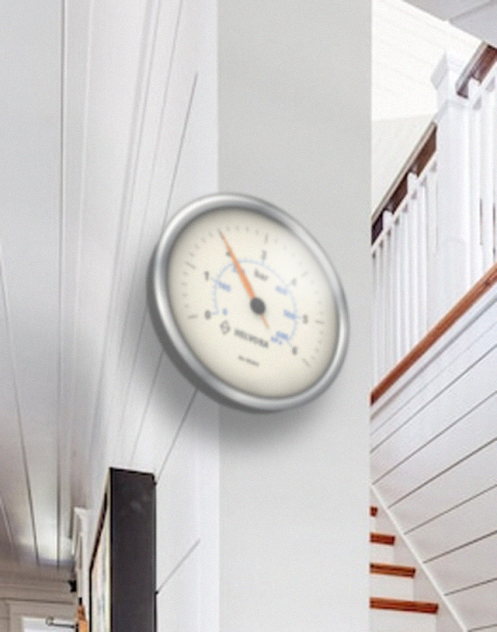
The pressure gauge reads 2 bar
